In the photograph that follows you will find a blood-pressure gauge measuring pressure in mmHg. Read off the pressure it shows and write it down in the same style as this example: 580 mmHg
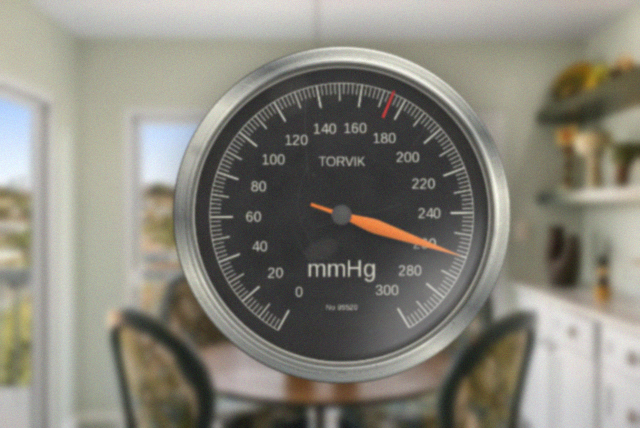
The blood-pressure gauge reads 260 mmHg
